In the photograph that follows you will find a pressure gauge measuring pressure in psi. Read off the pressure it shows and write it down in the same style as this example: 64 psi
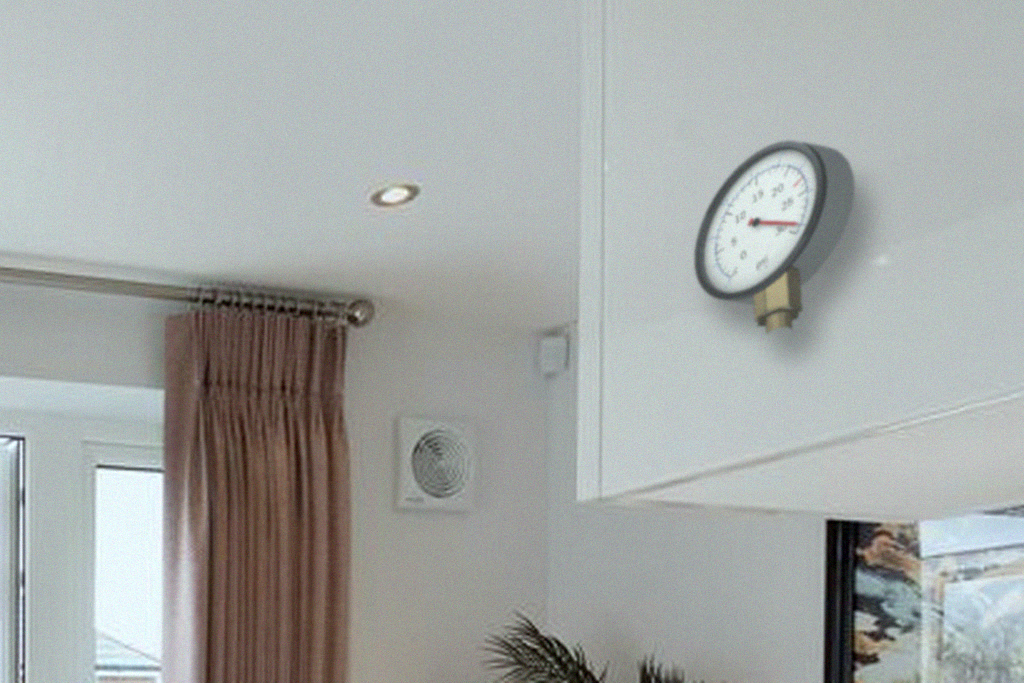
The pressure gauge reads 29 psi
